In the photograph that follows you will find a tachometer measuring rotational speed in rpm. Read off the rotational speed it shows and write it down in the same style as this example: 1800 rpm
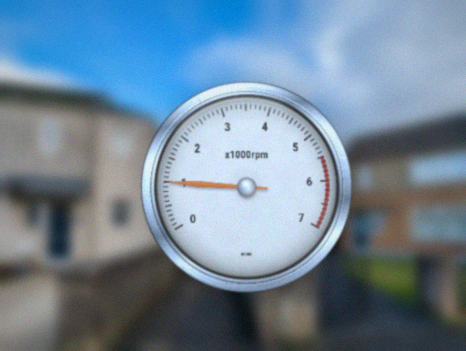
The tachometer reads 1000 rpm
